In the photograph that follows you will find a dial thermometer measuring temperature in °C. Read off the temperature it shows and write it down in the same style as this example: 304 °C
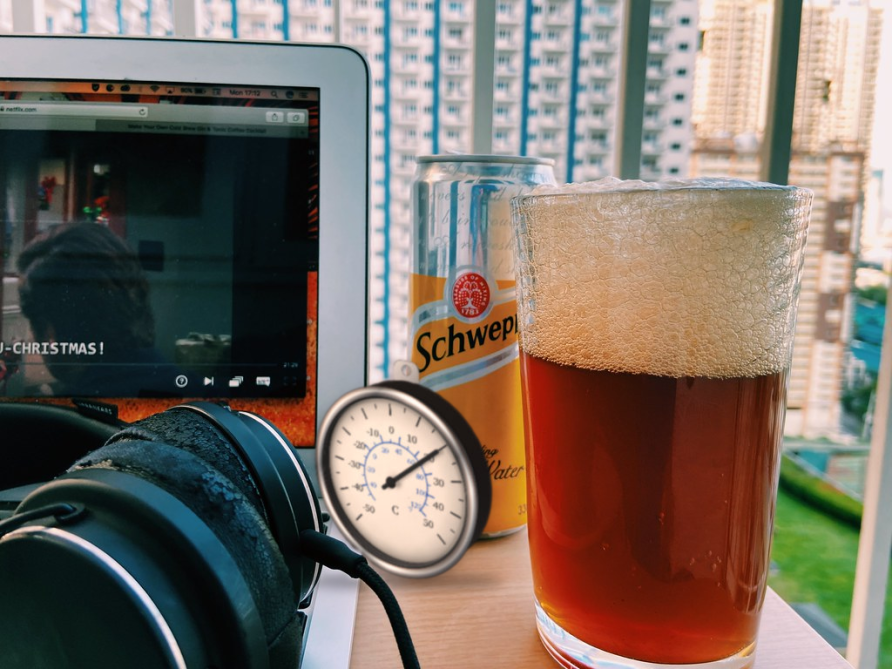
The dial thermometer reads 20 °C
